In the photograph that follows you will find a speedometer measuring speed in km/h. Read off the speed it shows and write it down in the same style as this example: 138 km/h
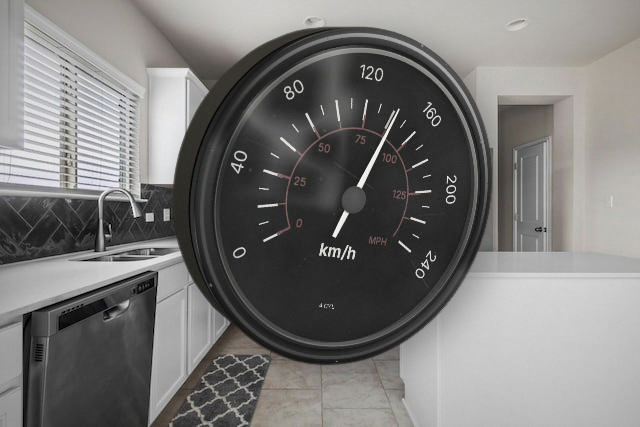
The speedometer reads 140 km/h
